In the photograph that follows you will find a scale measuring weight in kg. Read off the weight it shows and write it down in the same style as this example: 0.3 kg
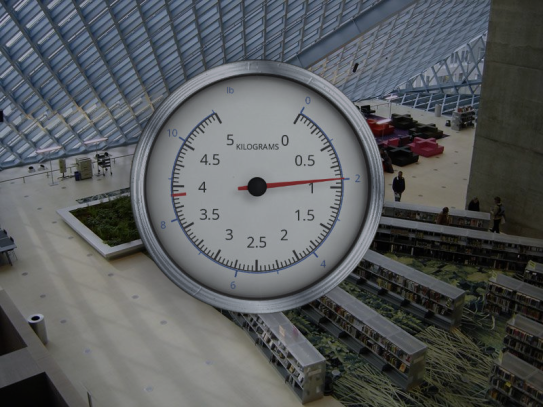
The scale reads 0.9 kg
